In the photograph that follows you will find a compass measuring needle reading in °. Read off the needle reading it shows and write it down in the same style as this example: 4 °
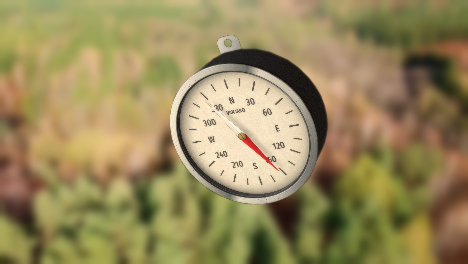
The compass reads 150 °
